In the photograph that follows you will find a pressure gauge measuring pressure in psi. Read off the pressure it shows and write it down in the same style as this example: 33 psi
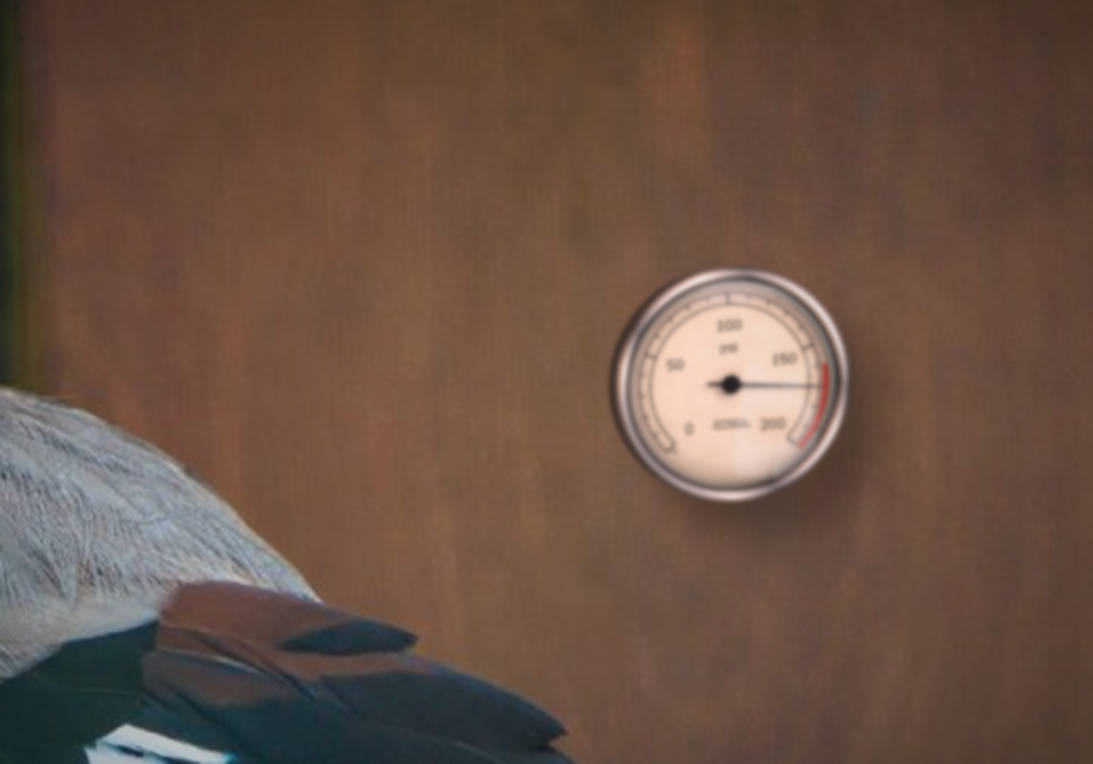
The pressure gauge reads 170 psi
